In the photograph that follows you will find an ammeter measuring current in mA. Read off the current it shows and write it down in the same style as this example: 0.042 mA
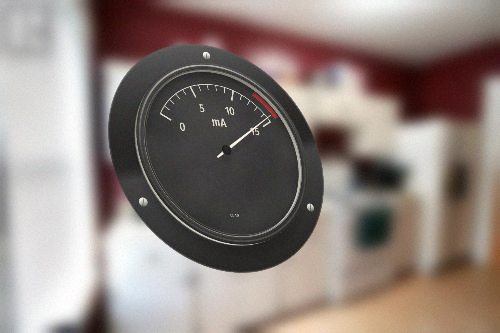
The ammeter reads 14.5 mA
